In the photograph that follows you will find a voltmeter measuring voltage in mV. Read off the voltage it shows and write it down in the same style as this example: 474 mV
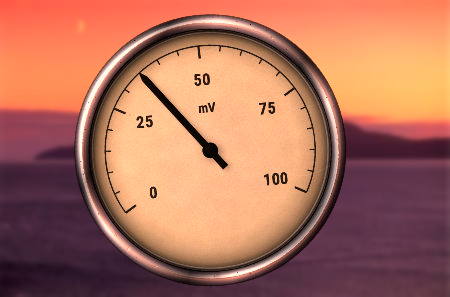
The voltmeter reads 35 mV
